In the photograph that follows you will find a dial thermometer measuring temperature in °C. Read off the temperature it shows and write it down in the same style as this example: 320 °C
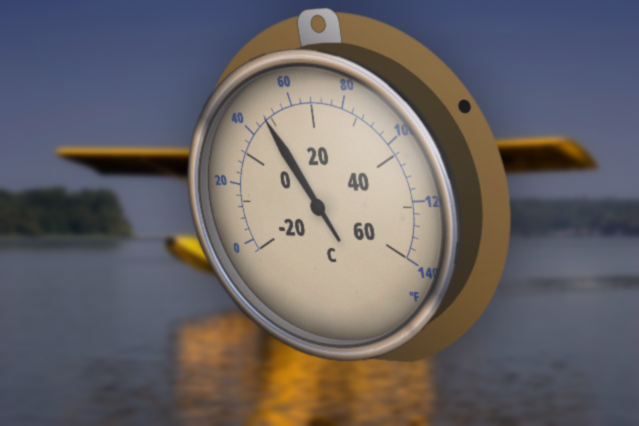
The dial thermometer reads 10 °C
